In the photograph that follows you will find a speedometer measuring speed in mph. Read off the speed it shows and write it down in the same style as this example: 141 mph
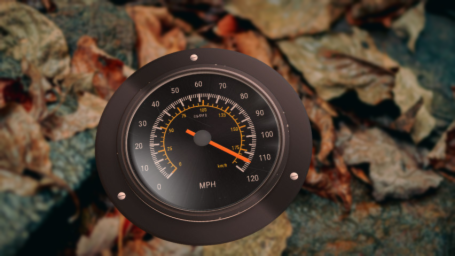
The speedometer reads 115 mph
